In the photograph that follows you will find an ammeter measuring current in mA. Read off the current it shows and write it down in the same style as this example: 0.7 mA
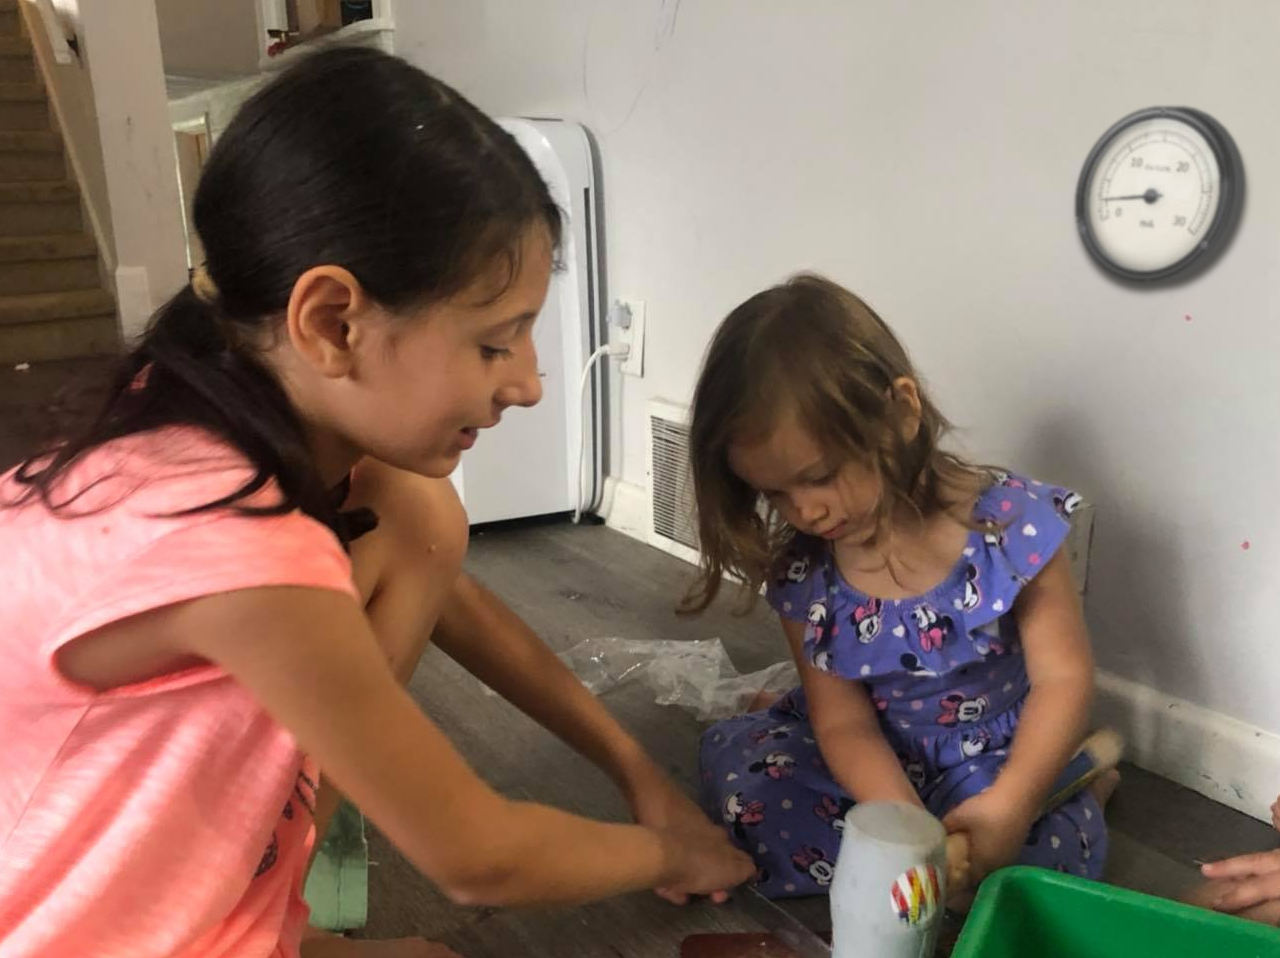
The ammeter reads 2.5 mA
